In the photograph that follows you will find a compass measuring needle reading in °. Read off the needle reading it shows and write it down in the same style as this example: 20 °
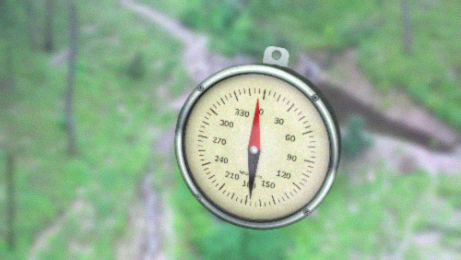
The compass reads 355 °
